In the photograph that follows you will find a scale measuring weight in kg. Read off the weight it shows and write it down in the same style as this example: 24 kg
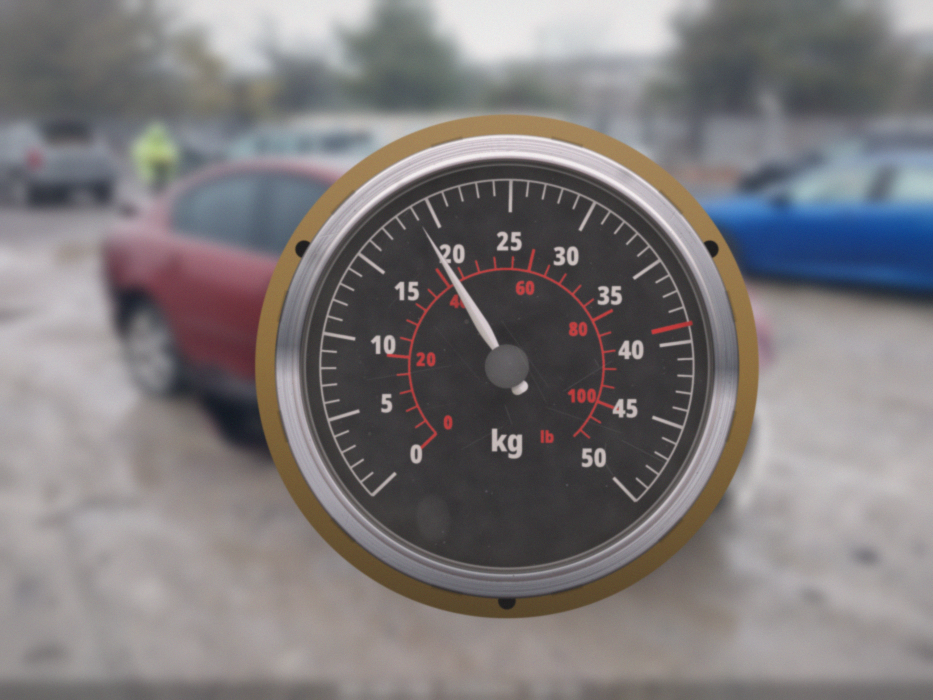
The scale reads 19 kg
